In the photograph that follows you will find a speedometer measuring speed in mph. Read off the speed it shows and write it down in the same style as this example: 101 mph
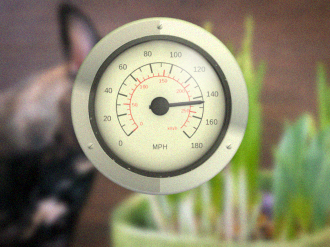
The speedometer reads 145 mph
